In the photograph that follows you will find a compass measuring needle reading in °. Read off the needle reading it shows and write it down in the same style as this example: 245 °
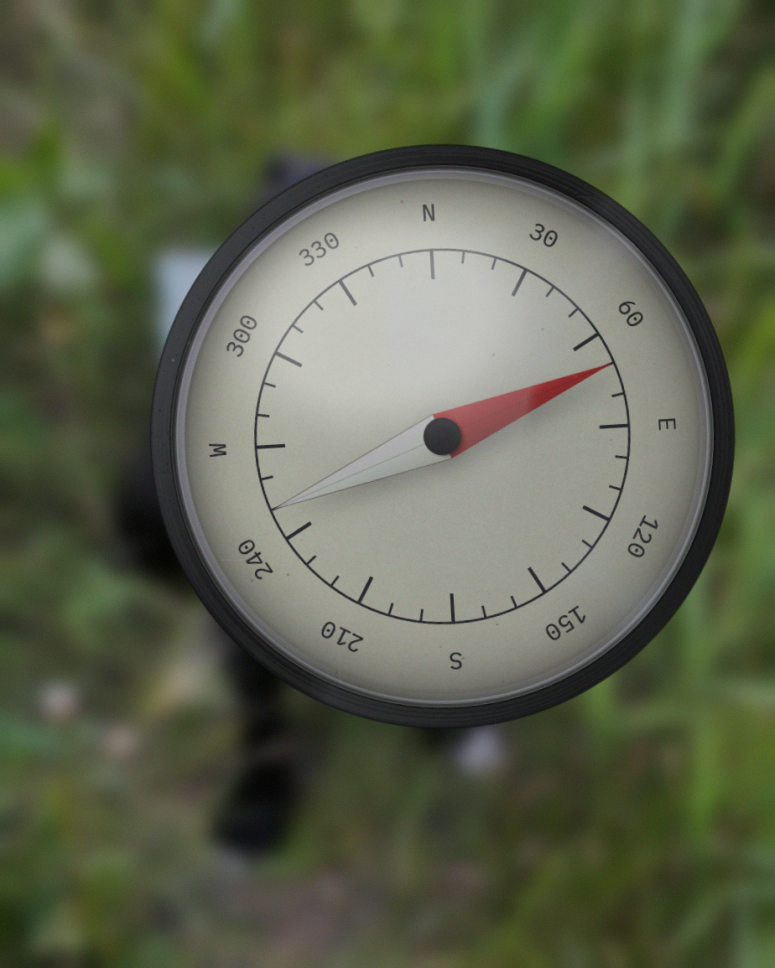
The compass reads 70 °
